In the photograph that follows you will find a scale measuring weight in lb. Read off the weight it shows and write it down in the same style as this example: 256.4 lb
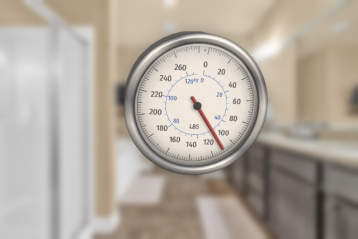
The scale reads 110 lb
